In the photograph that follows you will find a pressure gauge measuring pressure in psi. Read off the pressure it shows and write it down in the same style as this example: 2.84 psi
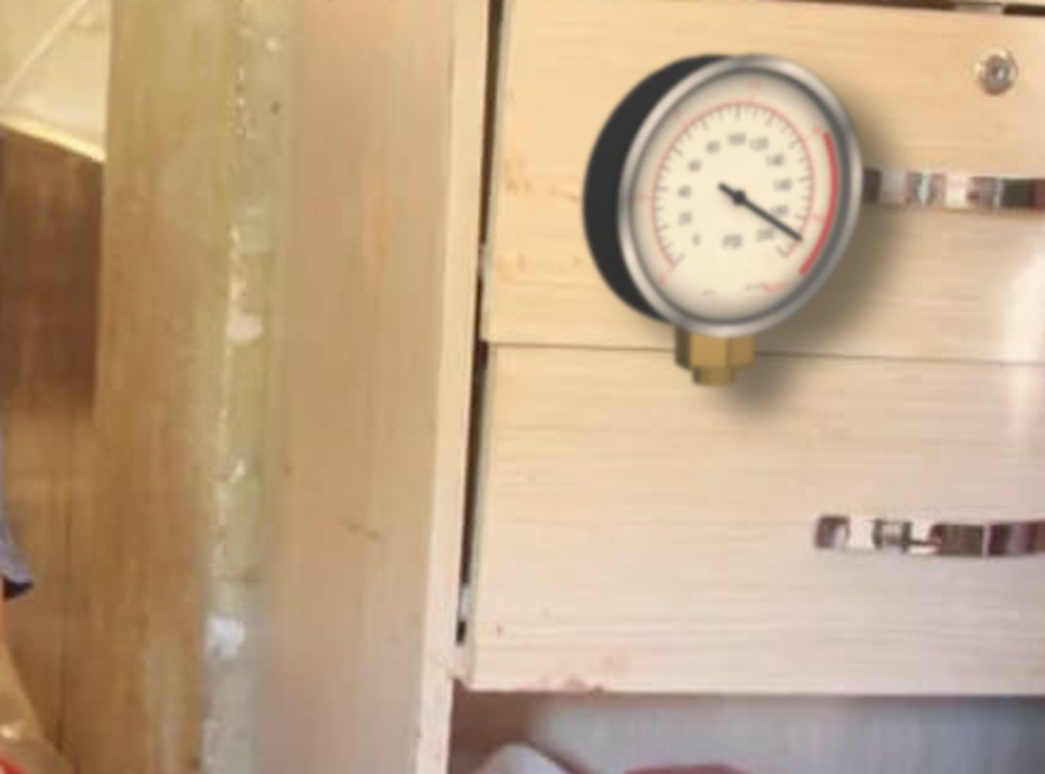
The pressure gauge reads 190 psi
